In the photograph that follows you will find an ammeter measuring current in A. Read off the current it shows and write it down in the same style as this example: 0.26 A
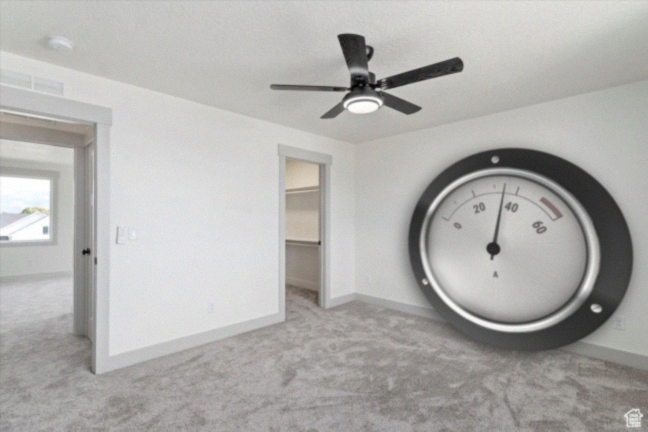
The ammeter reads 35 A
